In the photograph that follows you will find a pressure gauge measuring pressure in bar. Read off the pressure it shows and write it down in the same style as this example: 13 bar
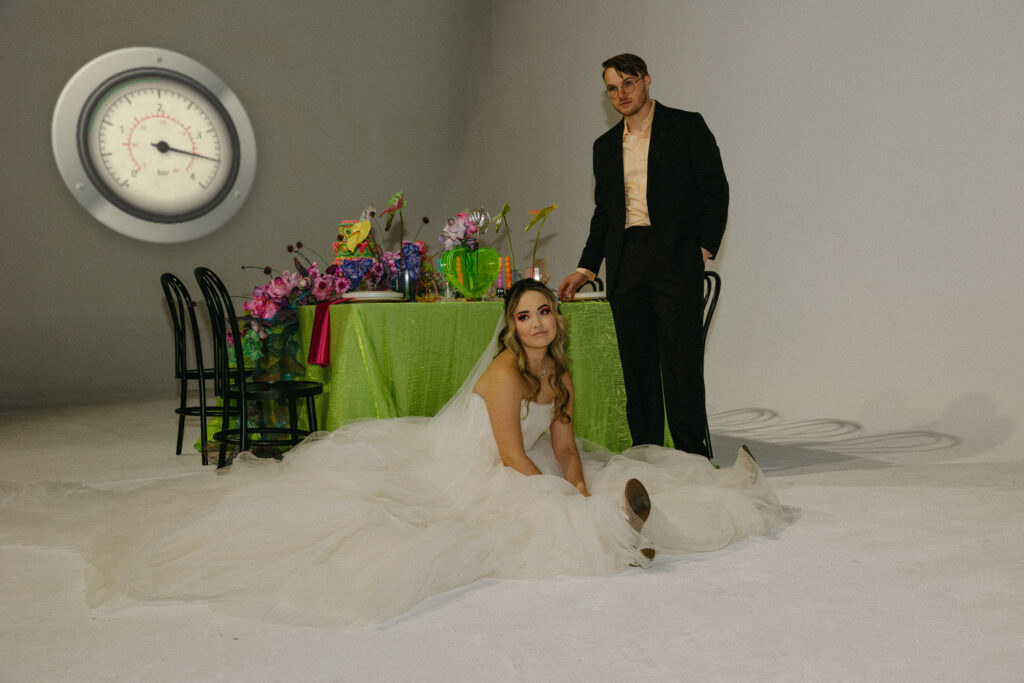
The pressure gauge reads 3.5 bar
